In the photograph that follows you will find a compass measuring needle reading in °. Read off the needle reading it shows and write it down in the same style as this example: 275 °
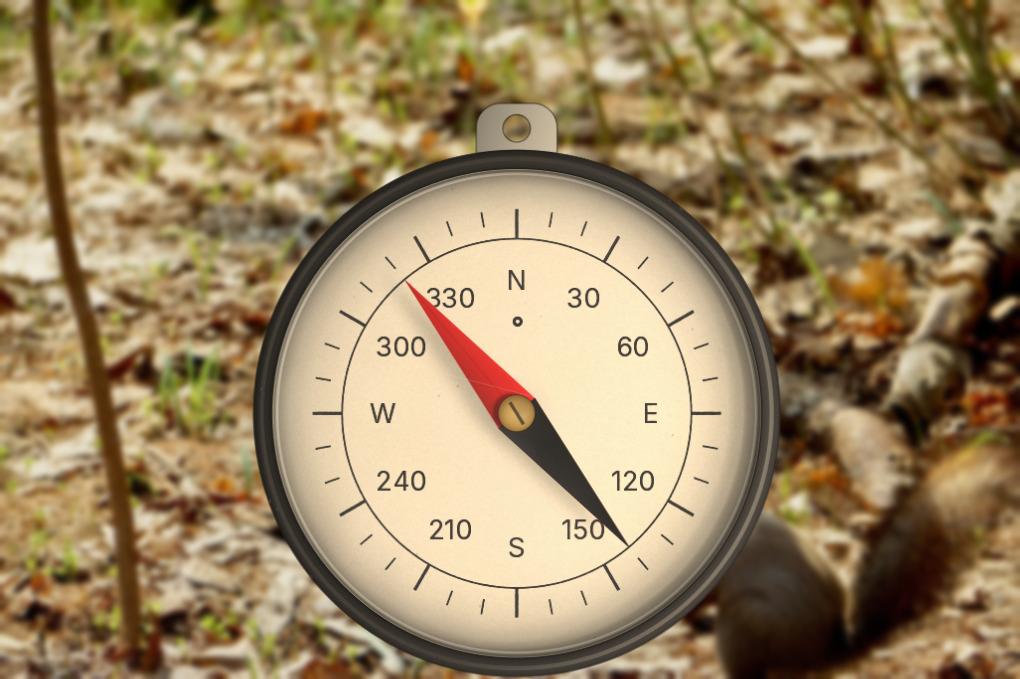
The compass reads 320 °
